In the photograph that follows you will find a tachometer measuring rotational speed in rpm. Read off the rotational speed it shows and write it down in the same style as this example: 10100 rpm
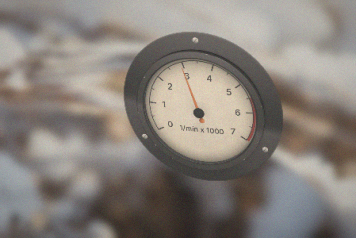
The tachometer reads 3000 rpm
